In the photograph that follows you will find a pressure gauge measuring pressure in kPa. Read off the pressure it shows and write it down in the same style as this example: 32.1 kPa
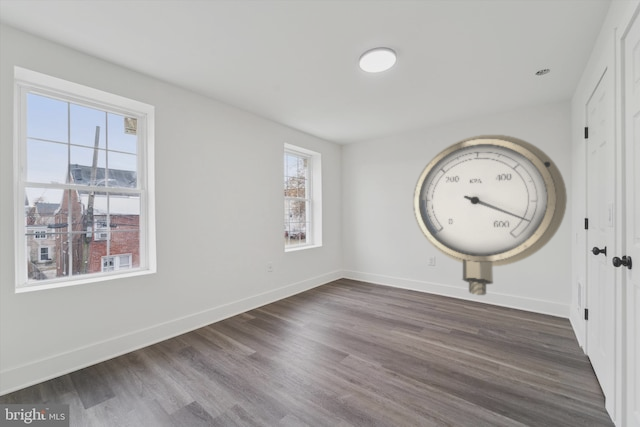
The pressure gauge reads 550 kPa
